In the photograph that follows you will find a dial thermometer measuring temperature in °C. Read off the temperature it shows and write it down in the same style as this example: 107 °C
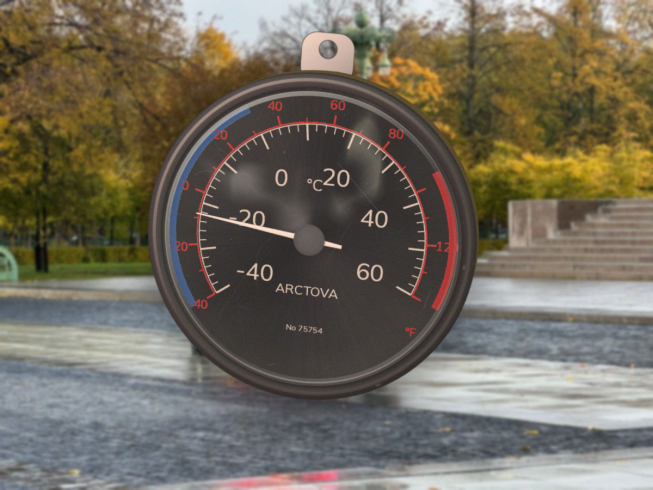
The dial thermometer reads -22 °C
